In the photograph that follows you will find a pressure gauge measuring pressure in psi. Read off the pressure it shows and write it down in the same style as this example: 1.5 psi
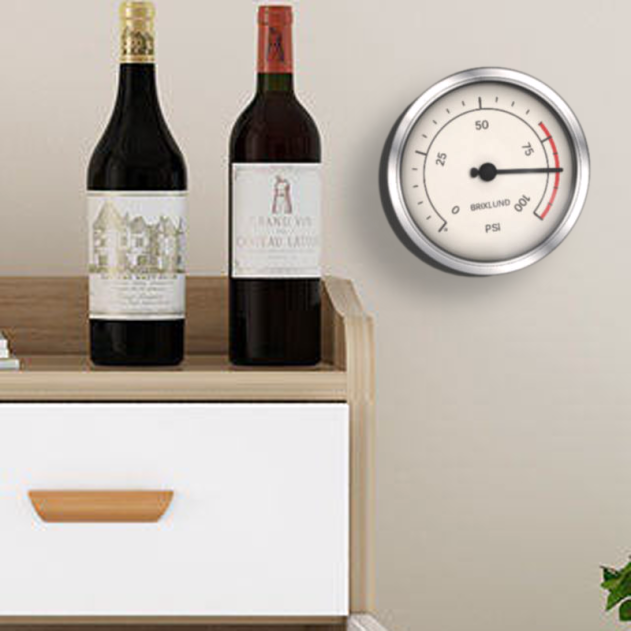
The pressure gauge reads 85 psi
